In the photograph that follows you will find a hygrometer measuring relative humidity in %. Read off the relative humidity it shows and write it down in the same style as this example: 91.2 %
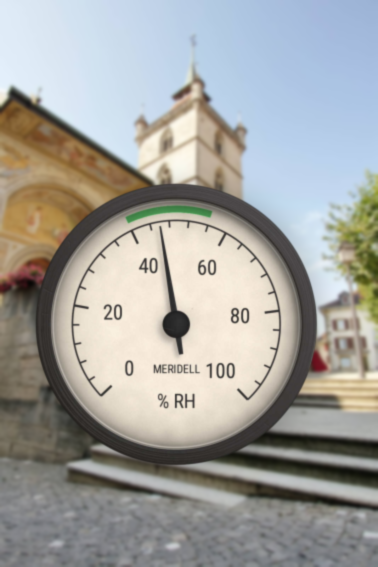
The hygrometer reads 46 %
